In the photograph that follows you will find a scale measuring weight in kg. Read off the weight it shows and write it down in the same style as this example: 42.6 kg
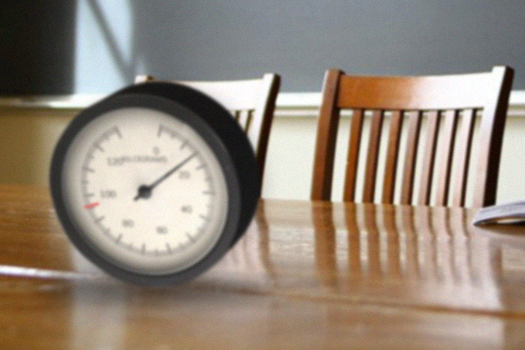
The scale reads 15 kg
